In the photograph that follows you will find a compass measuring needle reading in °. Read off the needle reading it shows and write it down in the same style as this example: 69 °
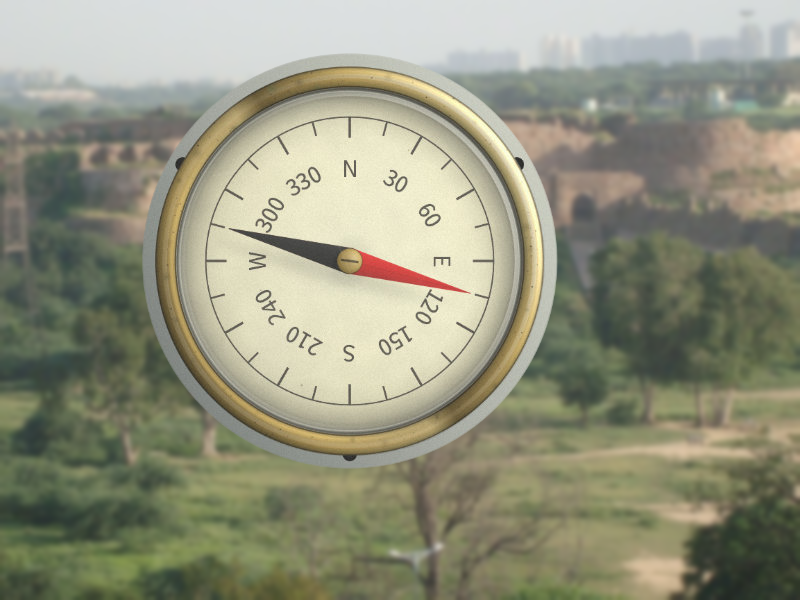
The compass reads 105 °
